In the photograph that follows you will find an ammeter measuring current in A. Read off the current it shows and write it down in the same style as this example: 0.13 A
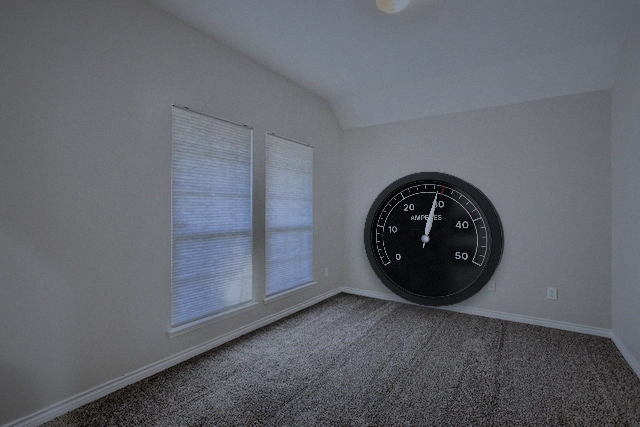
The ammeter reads 29 A
